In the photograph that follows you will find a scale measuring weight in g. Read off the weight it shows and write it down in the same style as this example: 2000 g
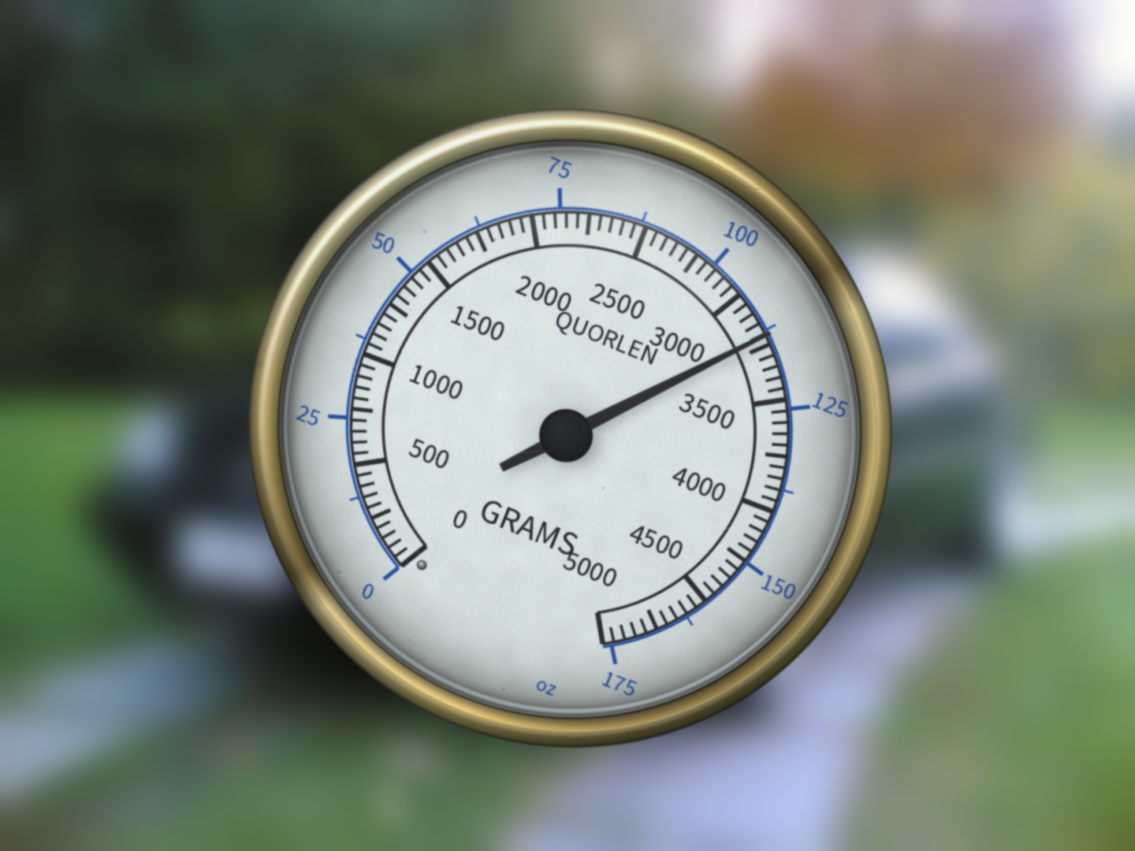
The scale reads 3200 g
